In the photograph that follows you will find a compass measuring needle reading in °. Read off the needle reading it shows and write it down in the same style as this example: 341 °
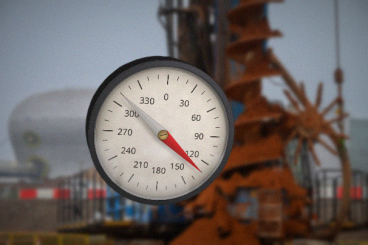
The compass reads 130 °
